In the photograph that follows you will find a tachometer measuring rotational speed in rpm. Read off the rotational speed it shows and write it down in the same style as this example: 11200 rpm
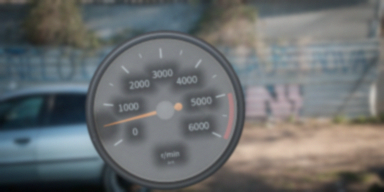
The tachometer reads 500 rpm
